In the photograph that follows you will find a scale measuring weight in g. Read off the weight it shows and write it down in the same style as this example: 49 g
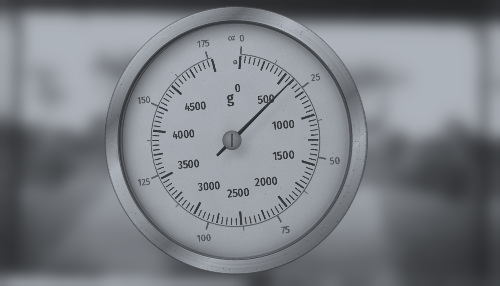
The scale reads 600 g
